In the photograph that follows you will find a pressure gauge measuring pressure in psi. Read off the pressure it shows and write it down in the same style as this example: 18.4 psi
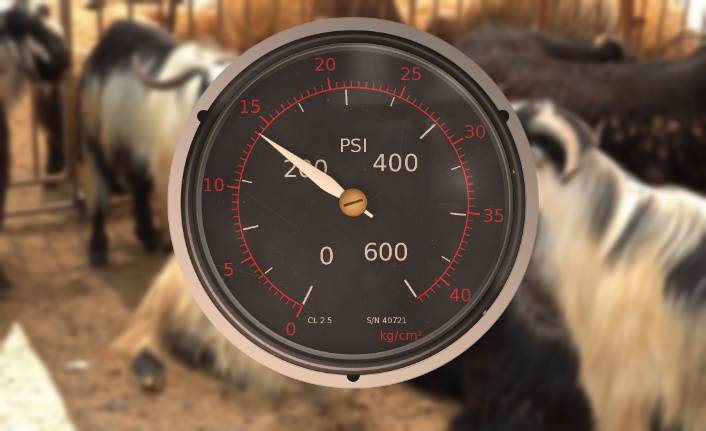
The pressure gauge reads 200 psi
